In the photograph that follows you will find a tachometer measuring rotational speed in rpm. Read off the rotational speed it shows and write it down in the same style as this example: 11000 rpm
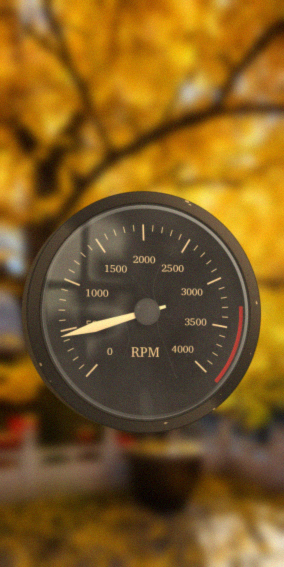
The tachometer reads 450 rpm
